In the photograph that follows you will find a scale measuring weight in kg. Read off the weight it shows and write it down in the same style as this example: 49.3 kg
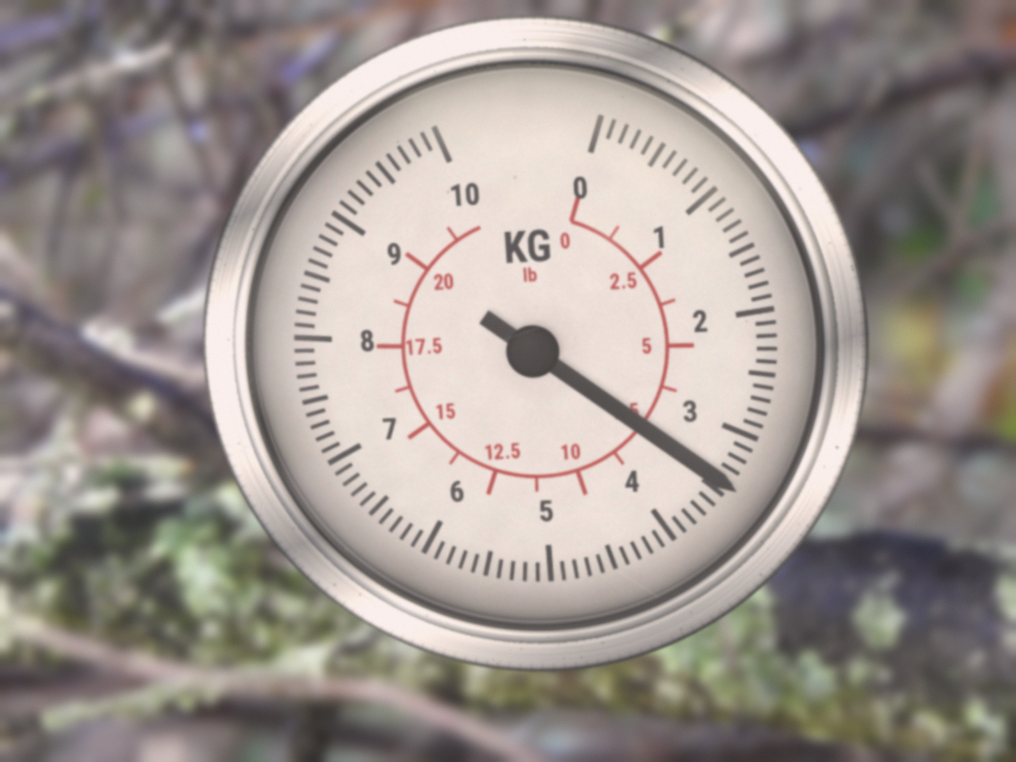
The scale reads 3.4 kg
